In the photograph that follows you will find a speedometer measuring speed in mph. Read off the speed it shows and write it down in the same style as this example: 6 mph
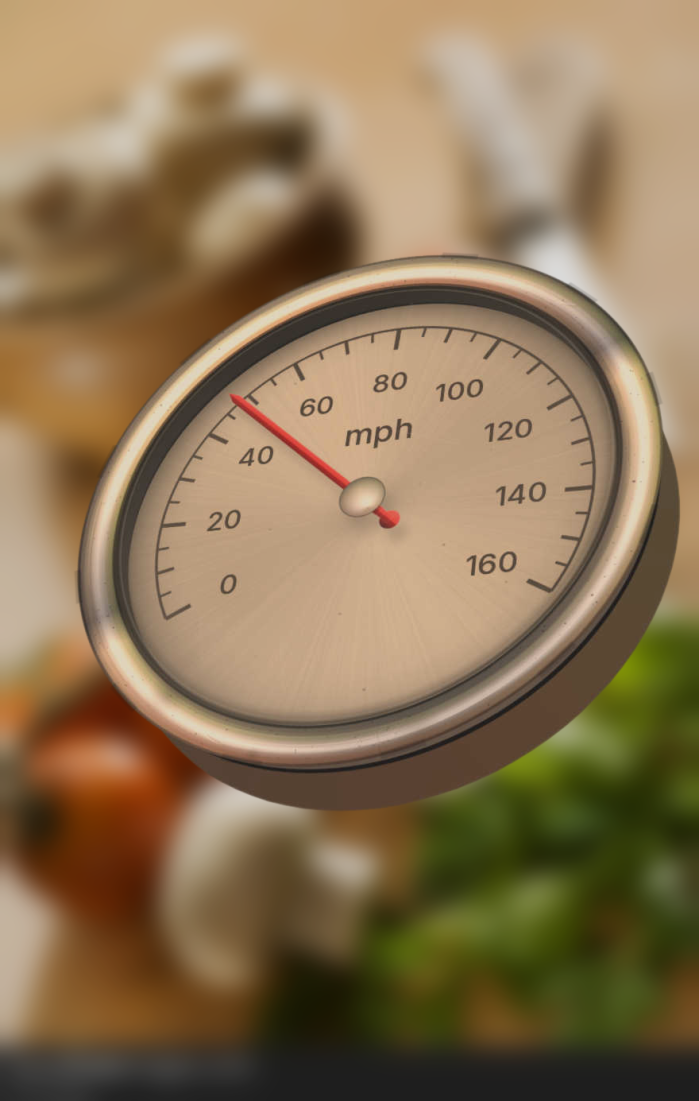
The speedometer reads 47.5 mph
